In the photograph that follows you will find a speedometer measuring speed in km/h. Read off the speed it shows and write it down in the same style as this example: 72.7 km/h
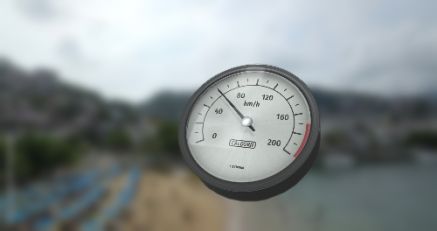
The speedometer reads 60 km/h
